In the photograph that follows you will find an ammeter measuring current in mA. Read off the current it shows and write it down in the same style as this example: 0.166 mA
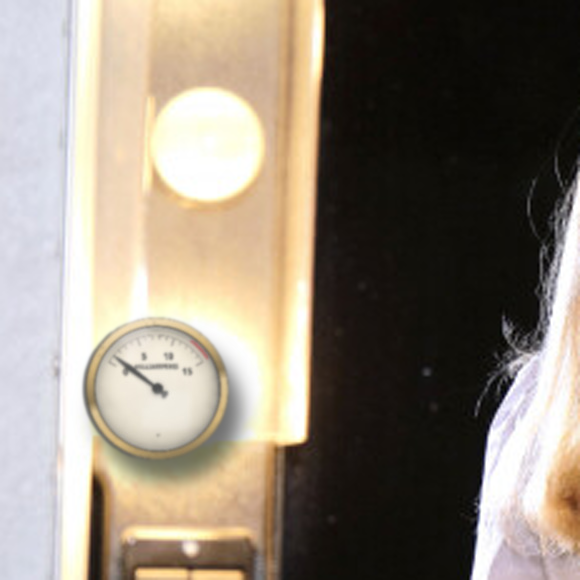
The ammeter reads 1 mA
